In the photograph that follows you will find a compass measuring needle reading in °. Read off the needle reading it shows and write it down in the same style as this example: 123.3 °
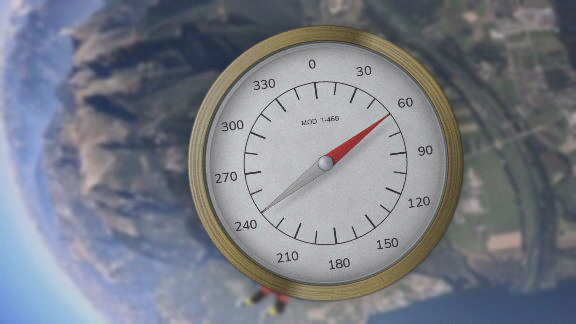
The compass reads 60 °
